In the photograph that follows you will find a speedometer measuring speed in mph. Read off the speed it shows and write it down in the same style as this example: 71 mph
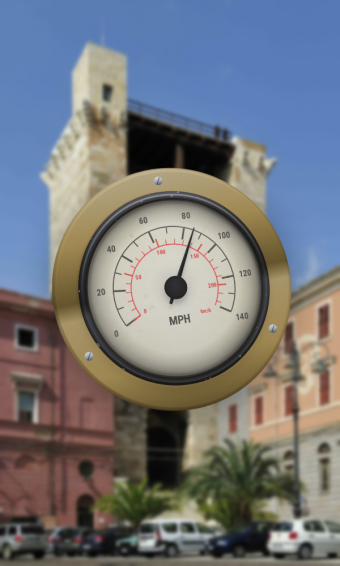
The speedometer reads 85 mph
